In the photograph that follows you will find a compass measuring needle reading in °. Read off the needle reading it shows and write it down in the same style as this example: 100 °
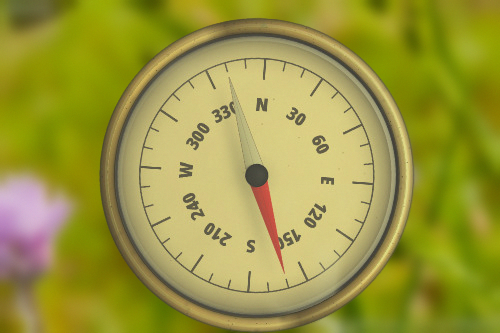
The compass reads 160 °
